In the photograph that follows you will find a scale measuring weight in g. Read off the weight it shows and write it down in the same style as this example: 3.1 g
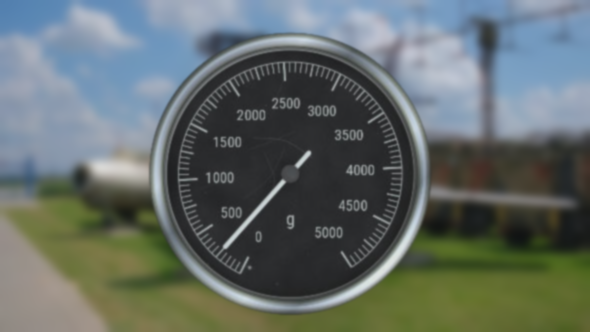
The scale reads 250 g
